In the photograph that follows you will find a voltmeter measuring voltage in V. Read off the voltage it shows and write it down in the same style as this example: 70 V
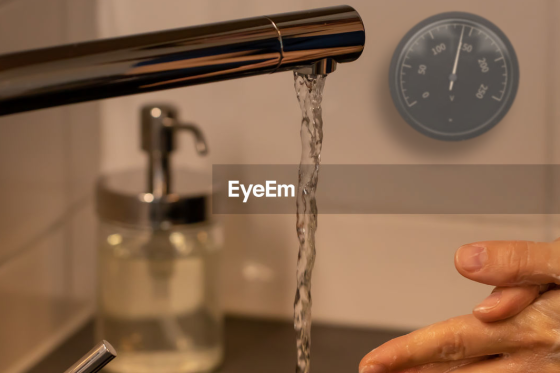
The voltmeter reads 140 V
